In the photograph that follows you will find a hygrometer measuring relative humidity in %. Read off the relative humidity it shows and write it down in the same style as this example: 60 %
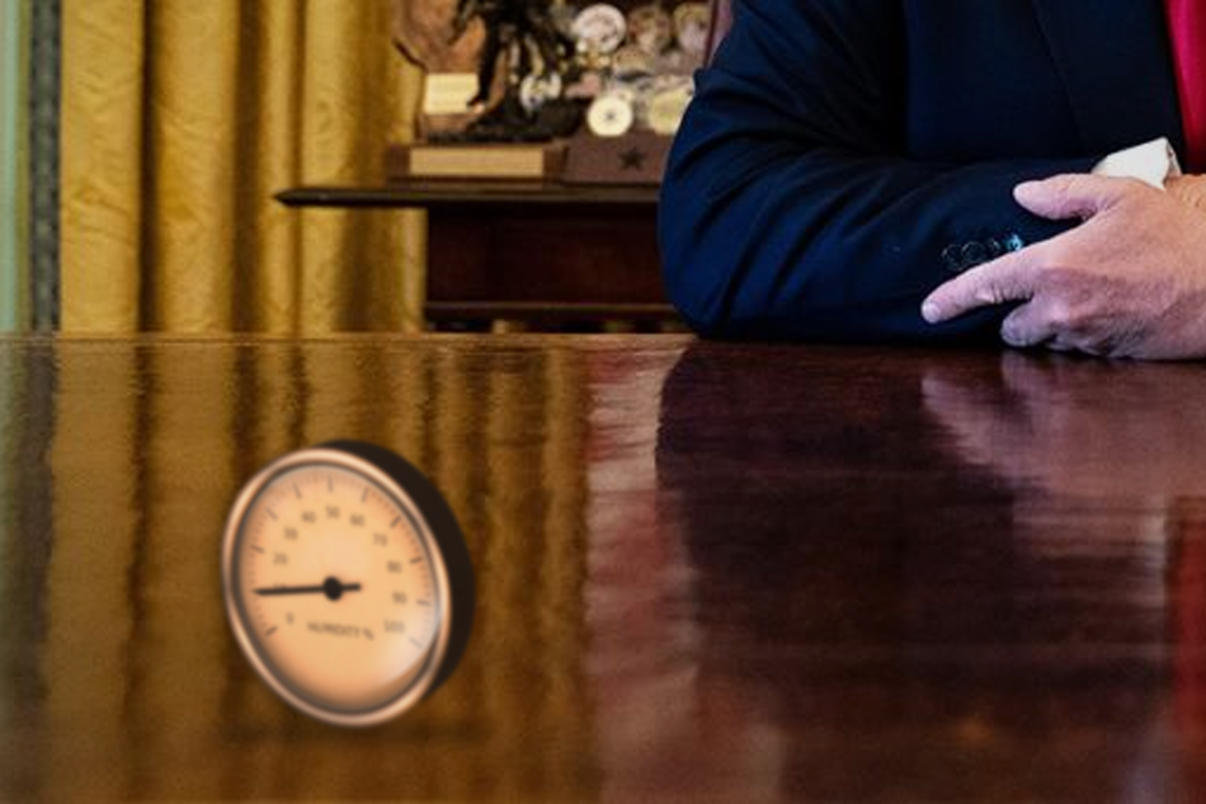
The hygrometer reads 10 %
